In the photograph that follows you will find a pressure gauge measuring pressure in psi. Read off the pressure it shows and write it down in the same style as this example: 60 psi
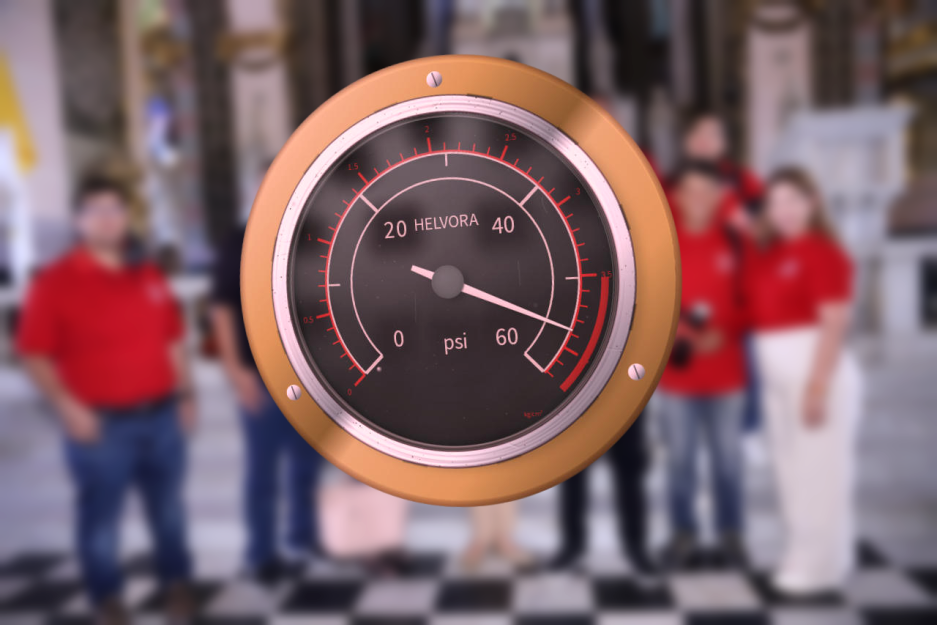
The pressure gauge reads 55 psi
